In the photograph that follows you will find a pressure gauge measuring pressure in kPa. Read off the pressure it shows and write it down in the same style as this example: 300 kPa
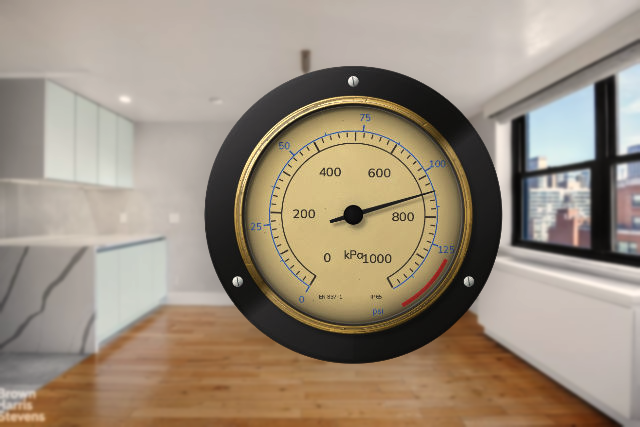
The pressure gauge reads 740 kPa
